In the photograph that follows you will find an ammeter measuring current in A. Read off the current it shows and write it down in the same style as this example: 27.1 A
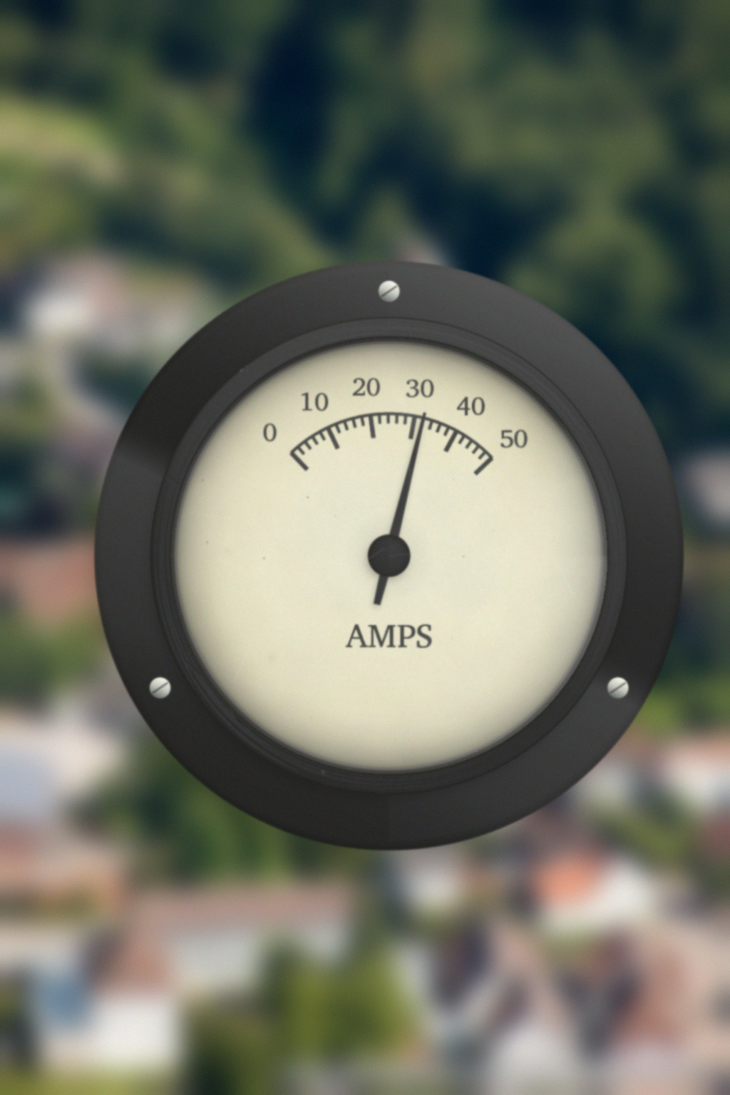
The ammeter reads 32 A
